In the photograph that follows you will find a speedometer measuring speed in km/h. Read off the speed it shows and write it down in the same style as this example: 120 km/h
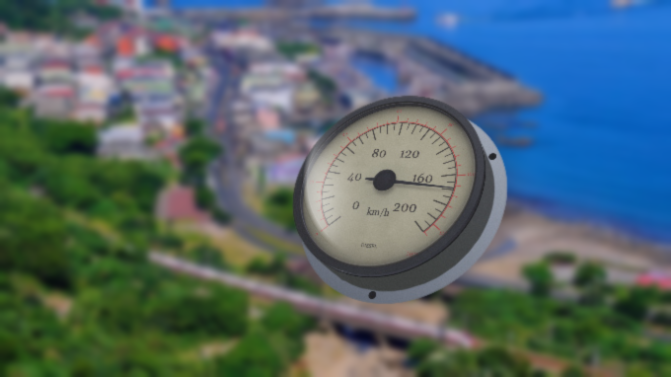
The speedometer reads 170 km/h
